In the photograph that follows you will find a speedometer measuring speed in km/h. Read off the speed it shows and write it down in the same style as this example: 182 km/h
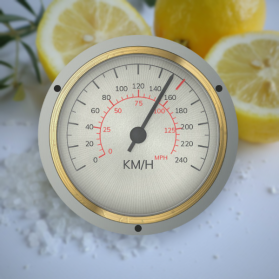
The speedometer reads 150 km/h
